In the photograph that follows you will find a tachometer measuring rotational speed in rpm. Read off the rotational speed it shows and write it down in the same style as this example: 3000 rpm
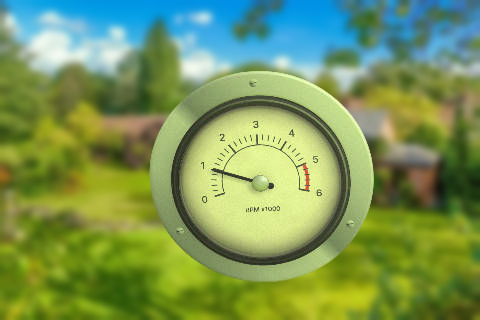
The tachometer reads 1000 rpm
